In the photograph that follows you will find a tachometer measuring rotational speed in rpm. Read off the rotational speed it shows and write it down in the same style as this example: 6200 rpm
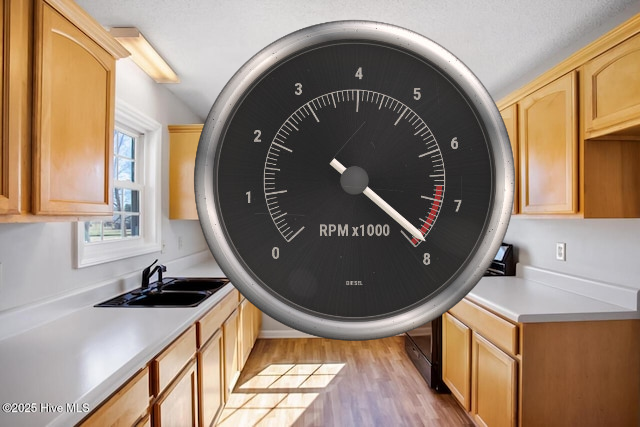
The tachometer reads 7800 rpm
